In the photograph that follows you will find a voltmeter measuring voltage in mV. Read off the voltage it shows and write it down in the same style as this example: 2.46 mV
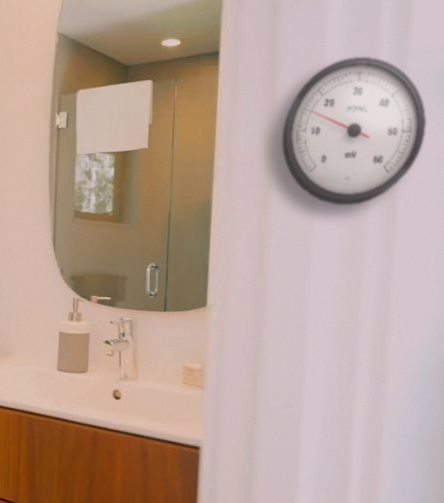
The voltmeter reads 15 mV
